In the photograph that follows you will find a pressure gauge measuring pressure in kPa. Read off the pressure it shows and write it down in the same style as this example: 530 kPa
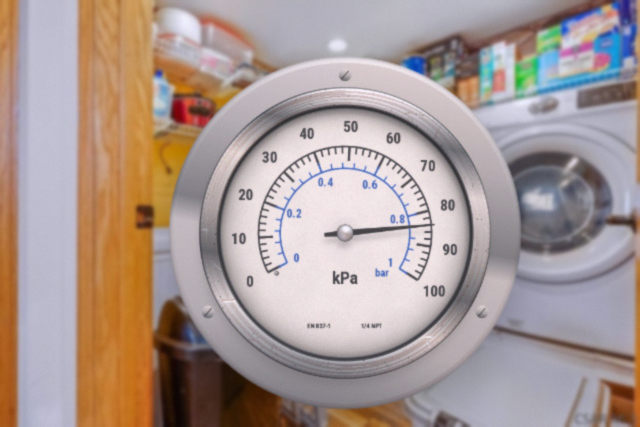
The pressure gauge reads 84 kPa
